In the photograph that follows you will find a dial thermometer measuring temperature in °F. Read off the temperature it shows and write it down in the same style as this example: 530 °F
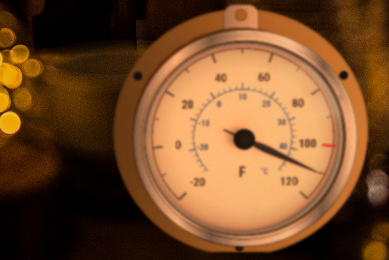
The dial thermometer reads 110 °F
